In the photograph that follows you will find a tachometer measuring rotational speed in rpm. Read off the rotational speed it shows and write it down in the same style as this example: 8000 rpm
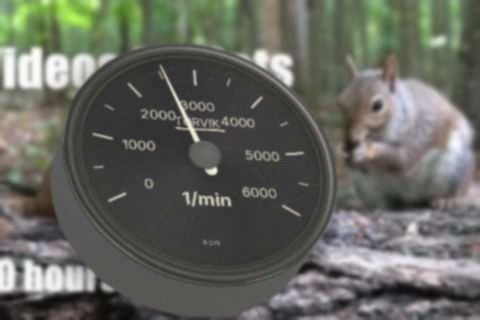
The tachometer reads 2500 rpm
